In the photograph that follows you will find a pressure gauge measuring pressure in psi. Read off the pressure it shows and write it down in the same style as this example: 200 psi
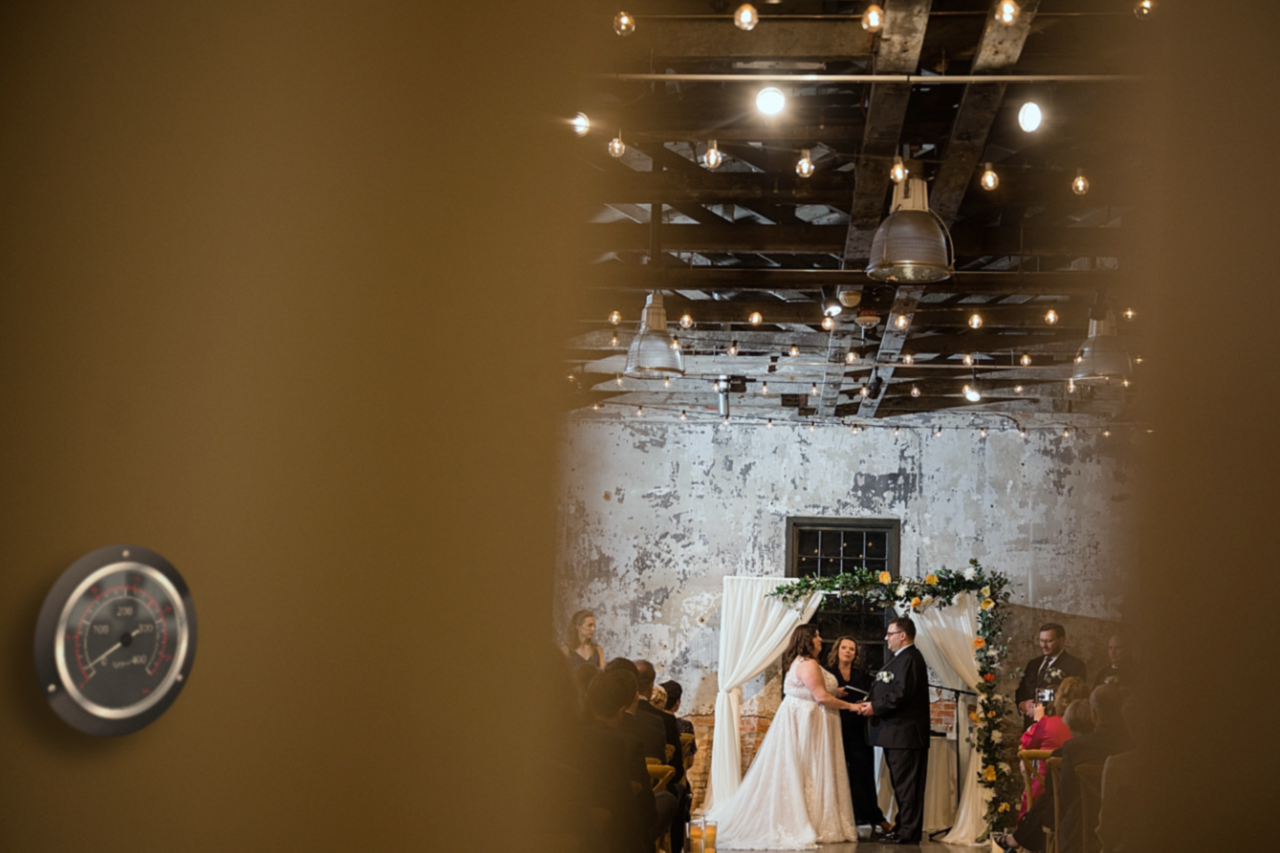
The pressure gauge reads 20 psi
